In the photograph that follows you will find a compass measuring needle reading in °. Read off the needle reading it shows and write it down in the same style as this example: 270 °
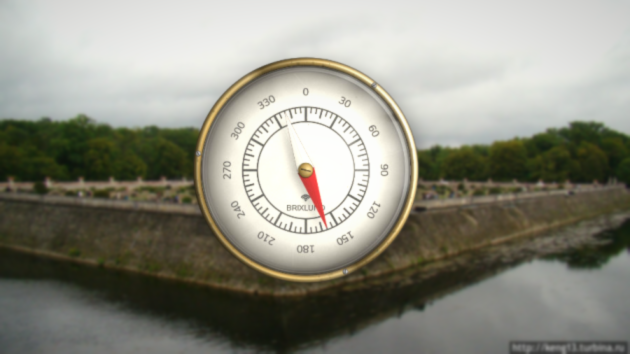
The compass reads 160 °
